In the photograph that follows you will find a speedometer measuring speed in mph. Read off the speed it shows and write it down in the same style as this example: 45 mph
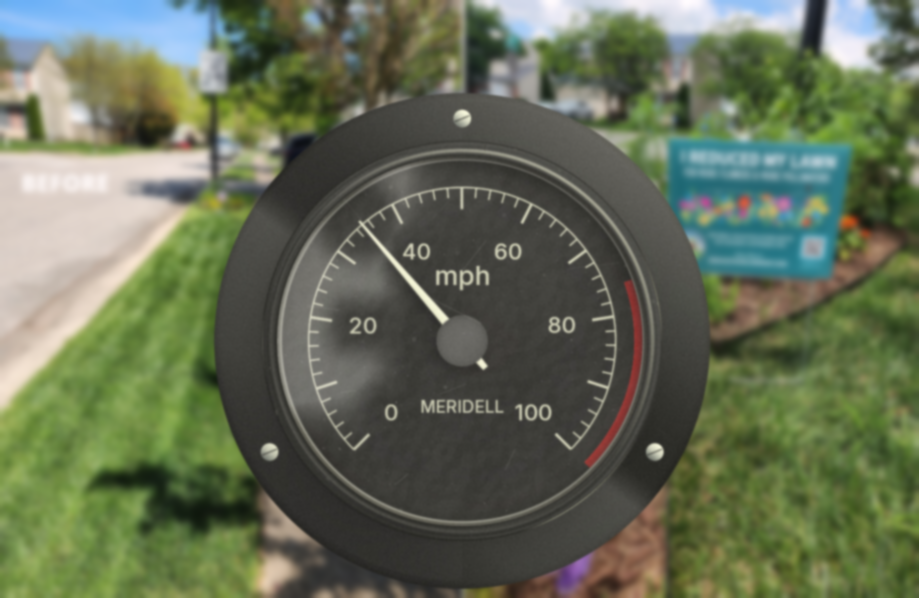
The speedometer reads 35 mph
